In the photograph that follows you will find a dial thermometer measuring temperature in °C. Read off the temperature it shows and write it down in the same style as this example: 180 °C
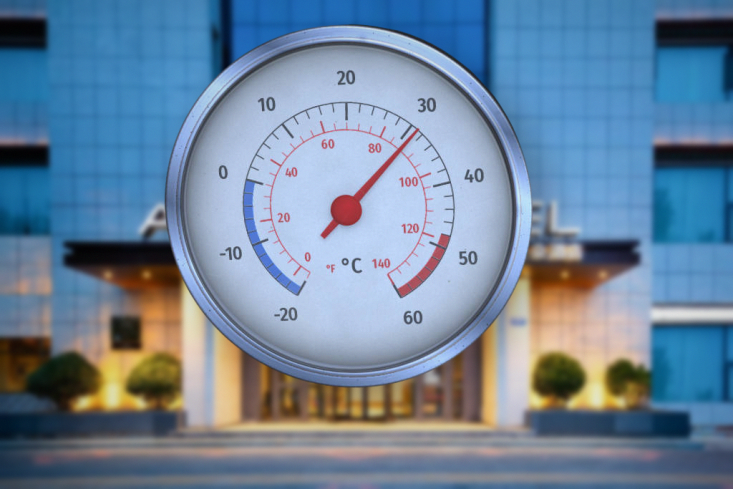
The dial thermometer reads 31 °C
